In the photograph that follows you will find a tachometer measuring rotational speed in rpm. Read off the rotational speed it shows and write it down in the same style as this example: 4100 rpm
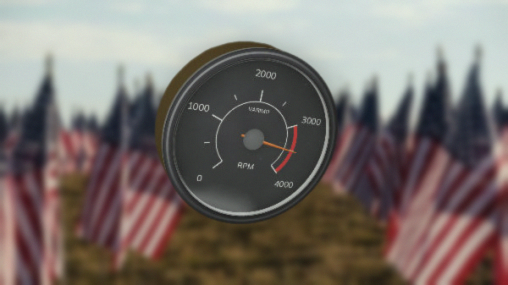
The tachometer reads 3500 rpm
